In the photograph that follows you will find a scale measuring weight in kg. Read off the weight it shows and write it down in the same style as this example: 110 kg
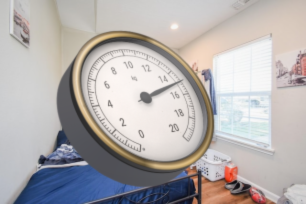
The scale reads 15 kg
